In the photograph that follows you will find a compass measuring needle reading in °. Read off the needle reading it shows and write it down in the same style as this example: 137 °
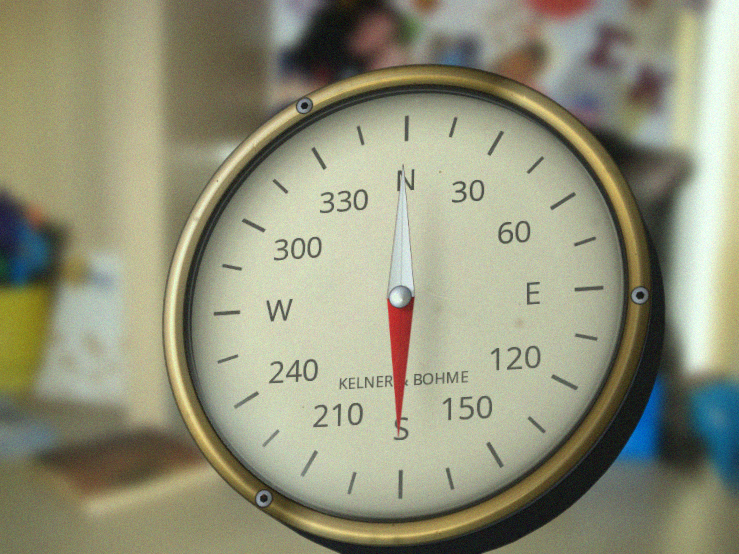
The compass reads 180 °
